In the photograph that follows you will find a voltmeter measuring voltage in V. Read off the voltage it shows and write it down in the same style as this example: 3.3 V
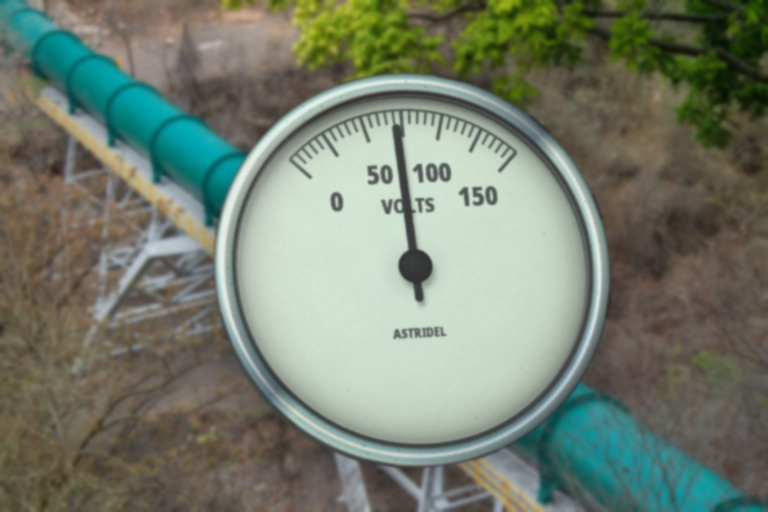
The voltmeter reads 70 V
